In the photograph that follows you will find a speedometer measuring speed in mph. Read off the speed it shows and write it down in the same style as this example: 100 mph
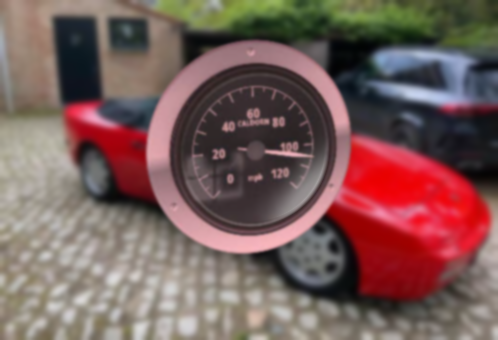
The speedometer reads 105 mph
